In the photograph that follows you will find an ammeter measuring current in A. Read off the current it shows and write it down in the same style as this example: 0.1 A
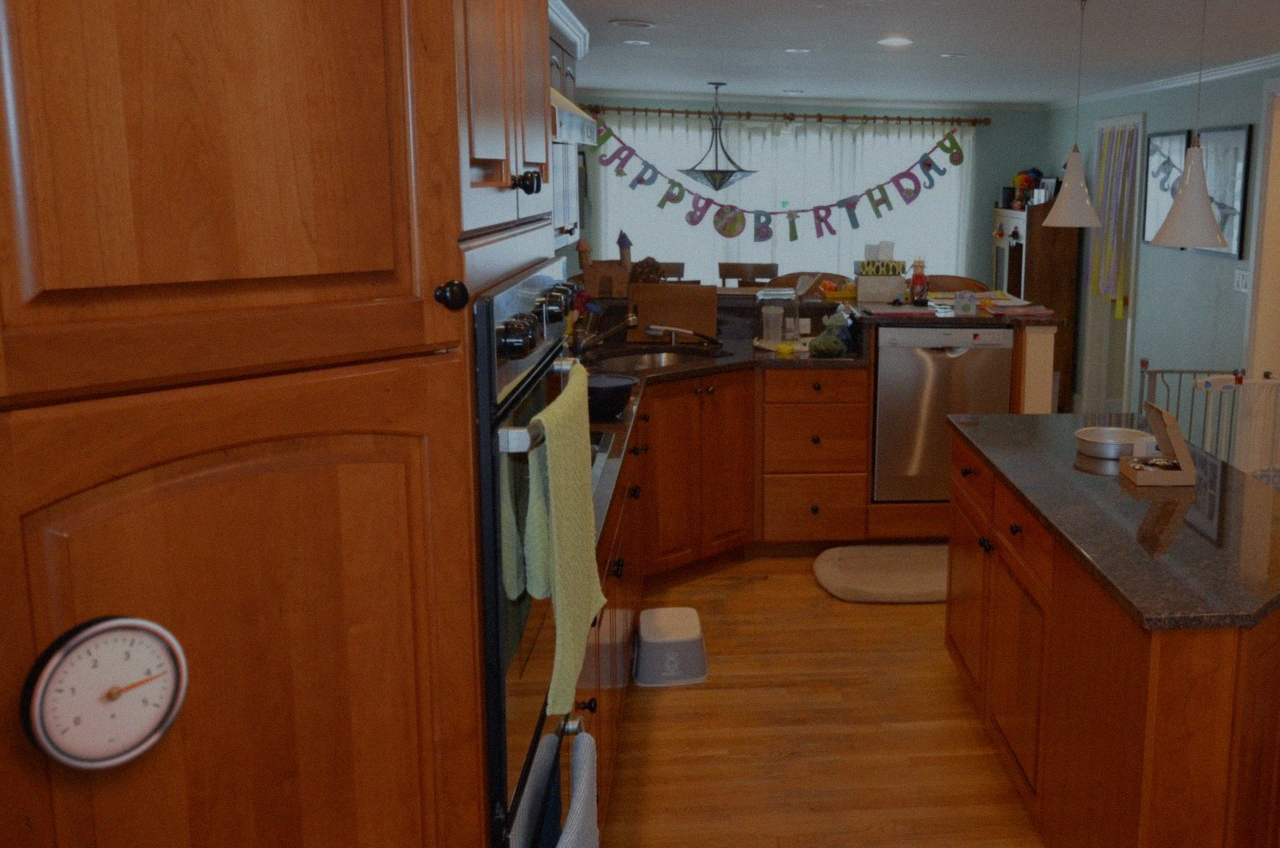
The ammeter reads 4.2 A
